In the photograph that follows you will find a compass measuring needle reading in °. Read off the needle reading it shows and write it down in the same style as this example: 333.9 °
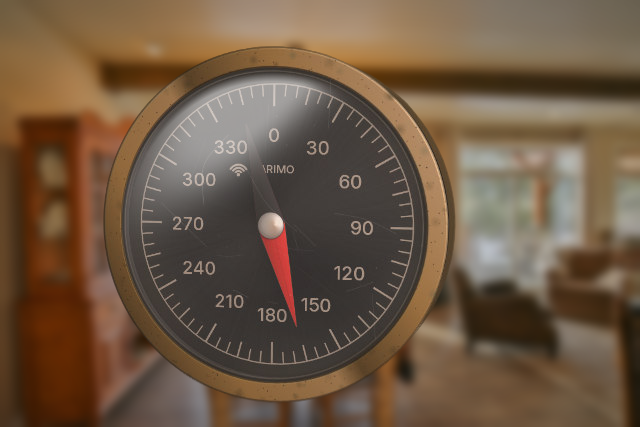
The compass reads 165 °
